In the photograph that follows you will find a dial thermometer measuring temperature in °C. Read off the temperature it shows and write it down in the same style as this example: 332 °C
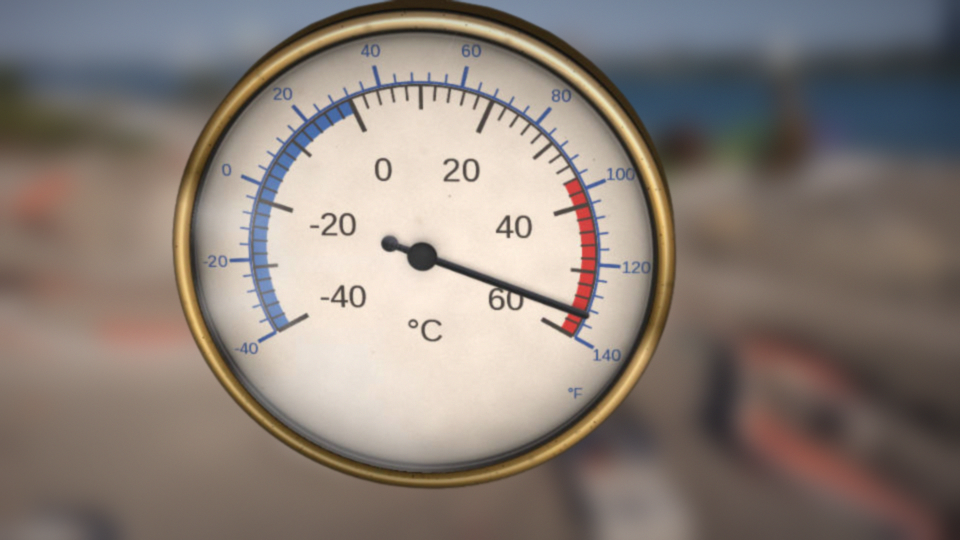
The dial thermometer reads 56 °C
